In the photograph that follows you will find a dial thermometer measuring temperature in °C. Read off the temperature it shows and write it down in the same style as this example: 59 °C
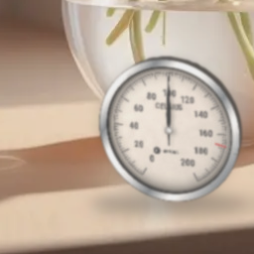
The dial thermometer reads 100 °C
